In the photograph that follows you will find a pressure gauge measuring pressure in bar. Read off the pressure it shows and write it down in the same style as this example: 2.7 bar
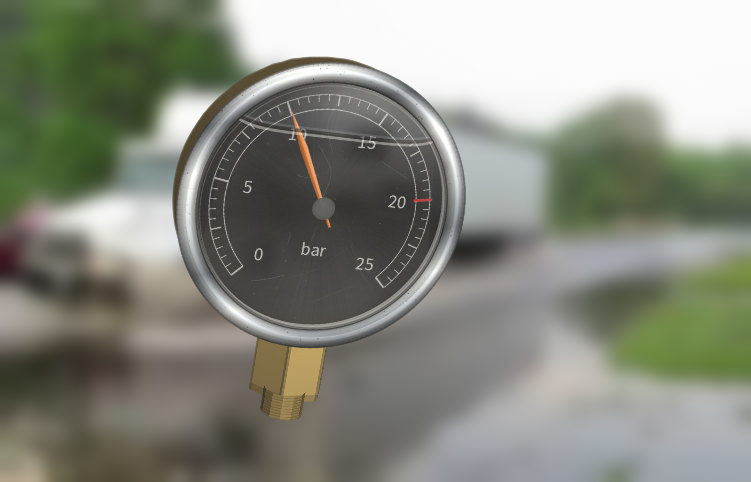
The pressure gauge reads 10 bar
